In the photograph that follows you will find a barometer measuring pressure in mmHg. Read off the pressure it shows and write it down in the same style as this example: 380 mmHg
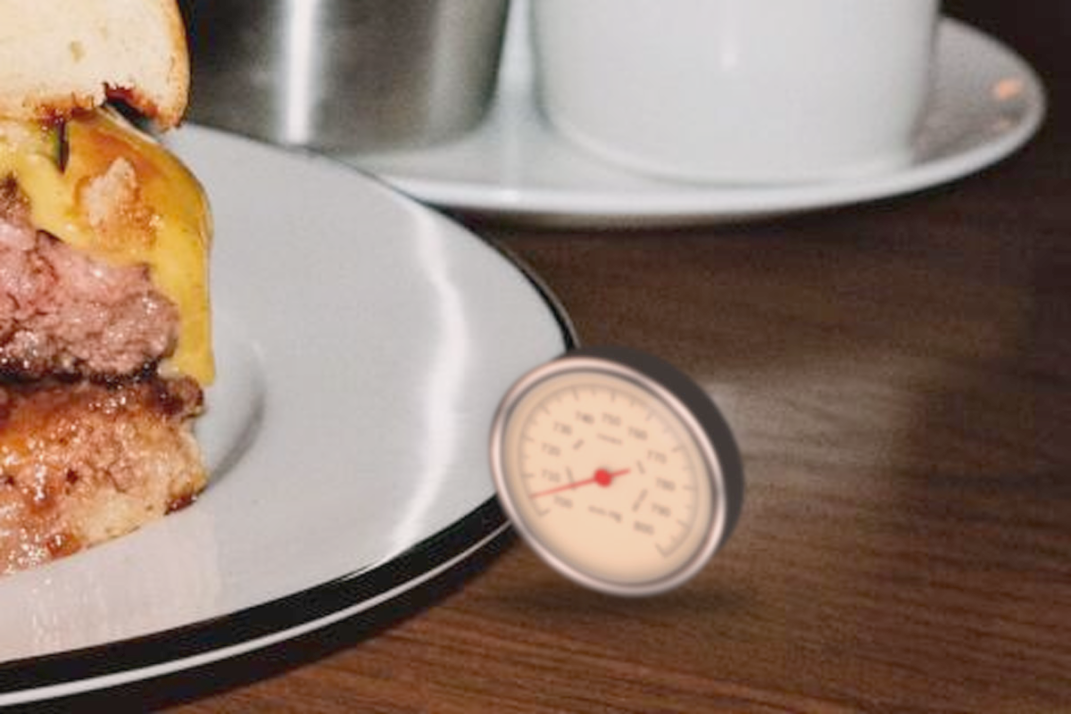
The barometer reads 705 mmHg
